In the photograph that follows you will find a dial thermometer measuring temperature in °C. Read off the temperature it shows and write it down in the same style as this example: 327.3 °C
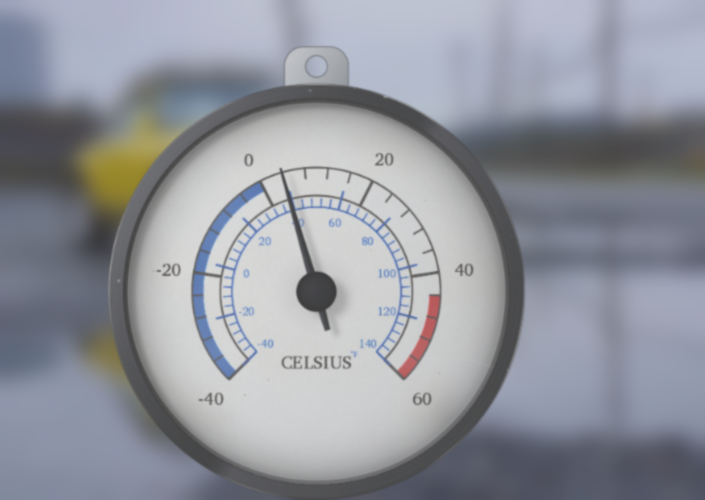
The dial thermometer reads 4 °C
